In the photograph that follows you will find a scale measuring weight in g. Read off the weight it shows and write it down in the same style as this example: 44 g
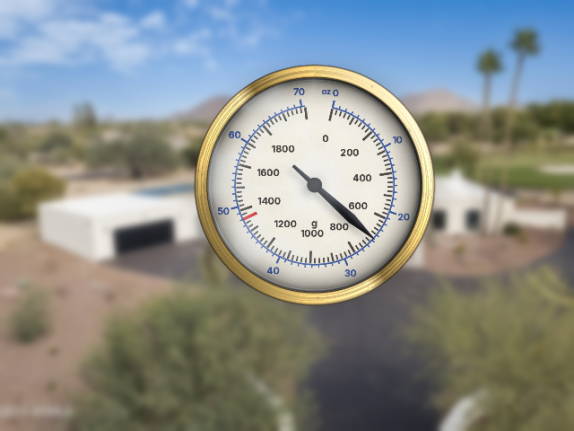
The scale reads 700 g
